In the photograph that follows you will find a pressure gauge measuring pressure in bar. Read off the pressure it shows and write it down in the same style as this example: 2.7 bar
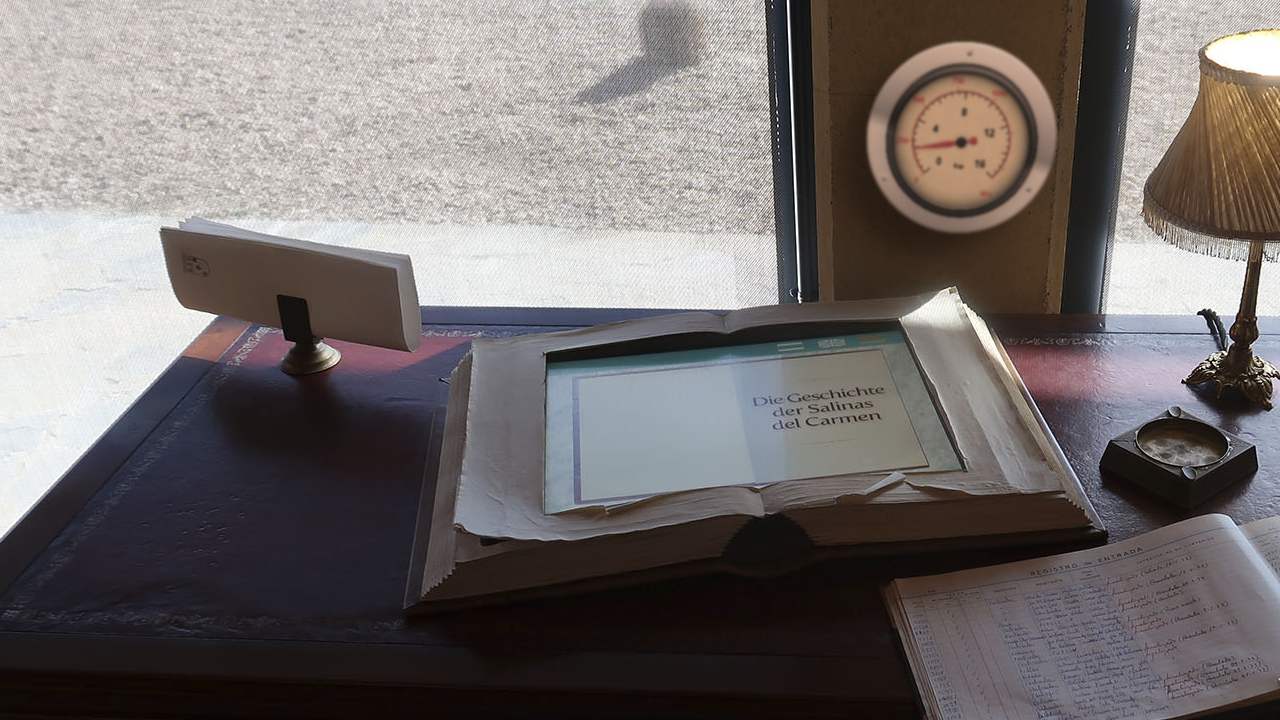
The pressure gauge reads 2 bar
